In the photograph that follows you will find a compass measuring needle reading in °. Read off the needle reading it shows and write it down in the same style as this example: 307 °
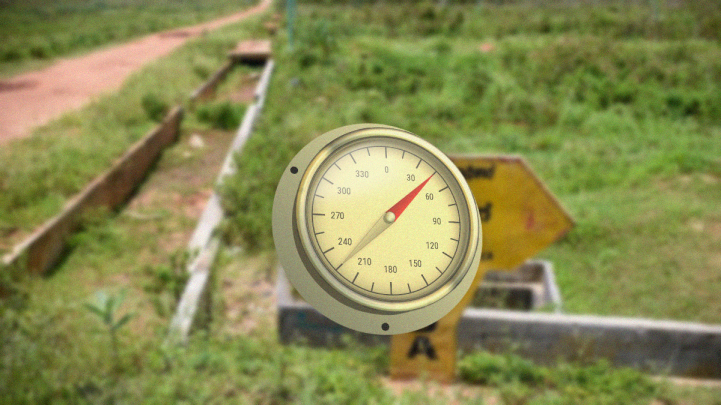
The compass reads 45 °
